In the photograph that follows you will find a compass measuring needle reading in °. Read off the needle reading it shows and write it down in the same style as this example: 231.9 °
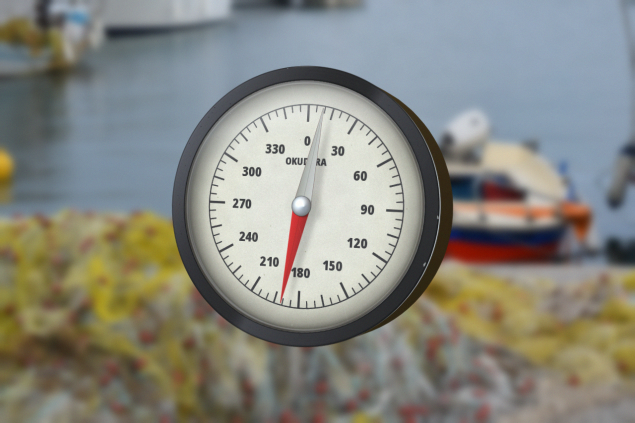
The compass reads 190 °
